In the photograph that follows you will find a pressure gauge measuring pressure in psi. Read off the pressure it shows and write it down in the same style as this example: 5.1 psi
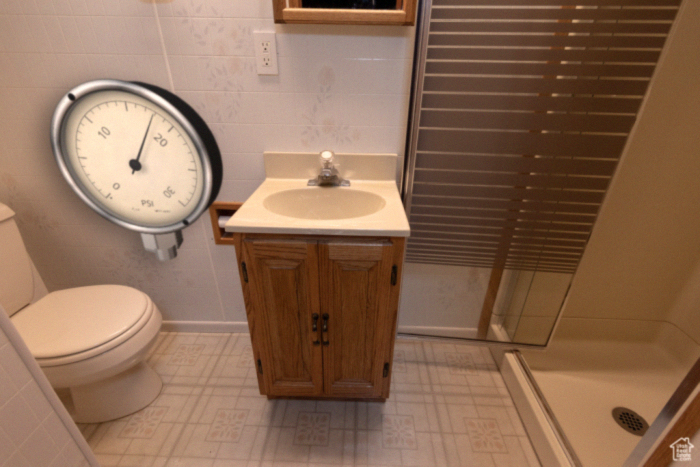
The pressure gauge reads 18 psi
